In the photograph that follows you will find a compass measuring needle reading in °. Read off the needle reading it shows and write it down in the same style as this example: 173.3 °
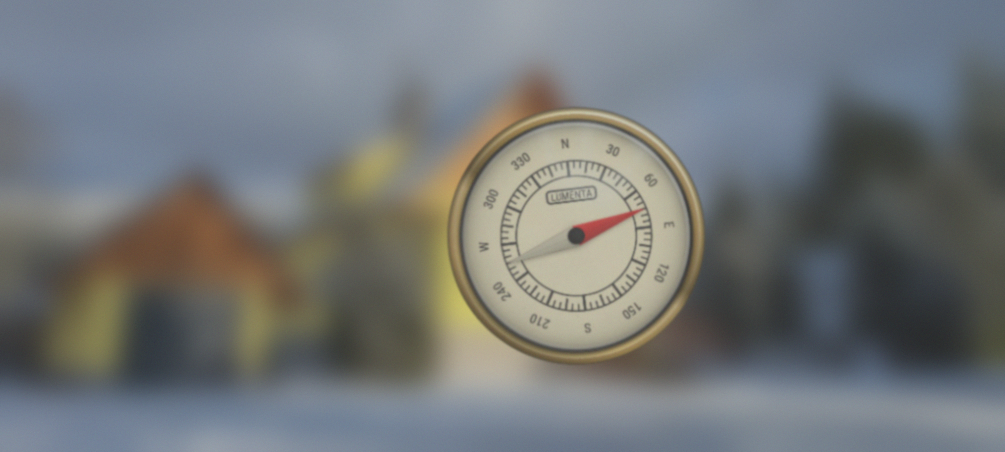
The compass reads 75 °
